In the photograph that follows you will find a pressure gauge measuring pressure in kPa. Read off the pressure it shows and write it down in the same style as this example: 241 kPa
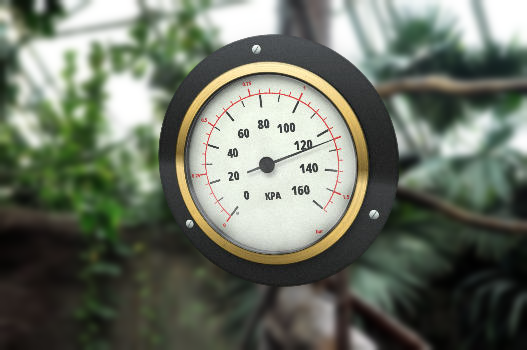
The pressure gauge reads 125 kPa
